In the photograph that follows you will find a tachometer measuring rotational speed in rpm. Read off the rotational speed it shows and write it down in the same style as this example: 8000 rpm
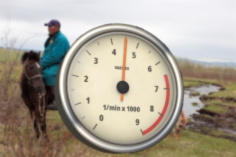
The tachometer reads 4500 rpm
